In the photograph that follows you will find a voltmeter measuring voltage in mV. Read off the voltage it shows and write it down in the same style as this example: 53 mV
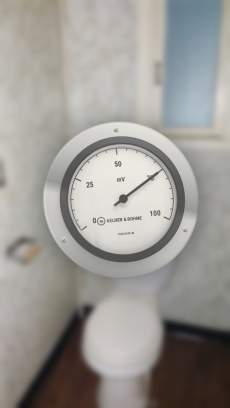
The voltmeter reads 75 mV
